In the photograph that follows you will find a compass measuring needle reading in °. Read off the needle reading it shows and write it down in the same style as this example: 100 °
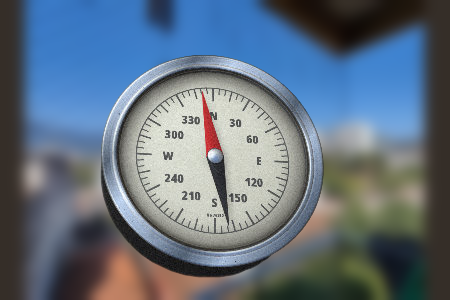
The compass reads 350 °
